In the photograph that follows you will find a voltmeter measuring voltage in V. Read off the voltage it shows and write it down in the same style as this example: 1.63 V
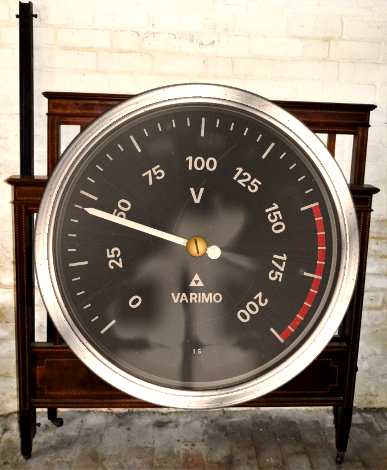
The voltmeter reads 45 V
